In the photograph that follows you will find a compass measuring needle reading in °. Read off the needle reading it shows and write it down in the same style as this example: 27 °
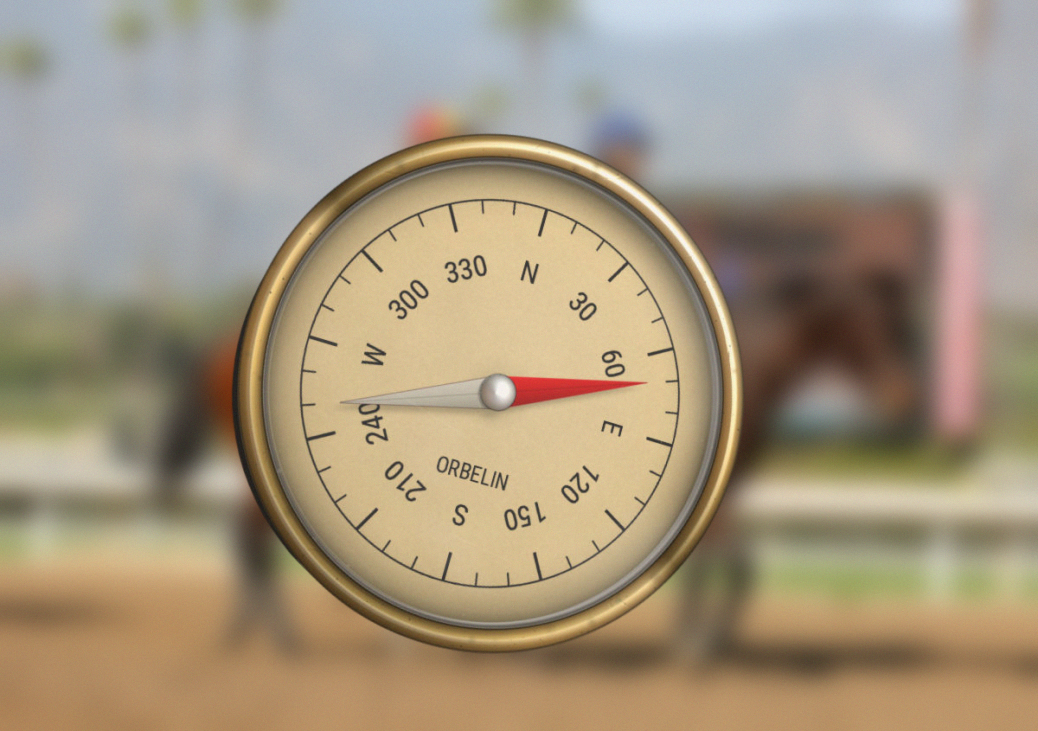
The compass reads 70 °
